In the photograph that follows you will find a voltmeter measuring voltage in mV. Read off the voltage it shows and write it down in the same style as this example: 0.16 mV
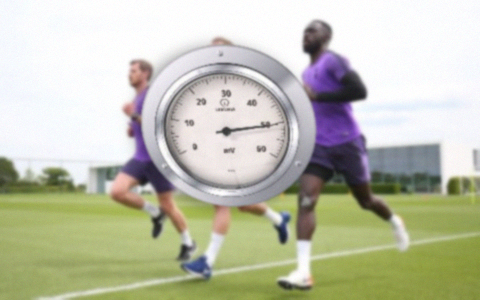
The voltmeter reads 50 mV
